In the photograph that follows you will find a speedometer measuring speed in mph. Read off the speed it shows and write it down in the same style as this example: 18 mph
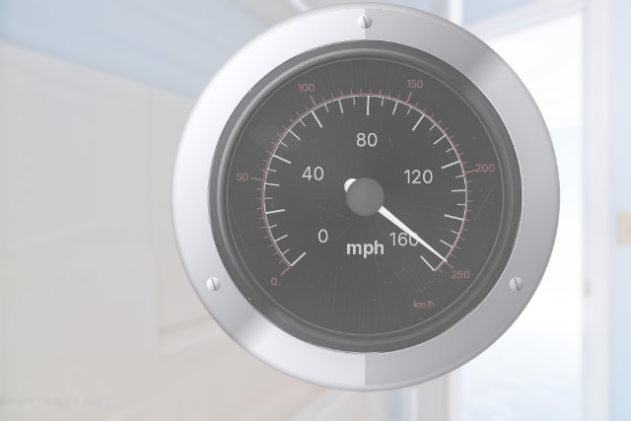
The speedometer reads 155 mph
